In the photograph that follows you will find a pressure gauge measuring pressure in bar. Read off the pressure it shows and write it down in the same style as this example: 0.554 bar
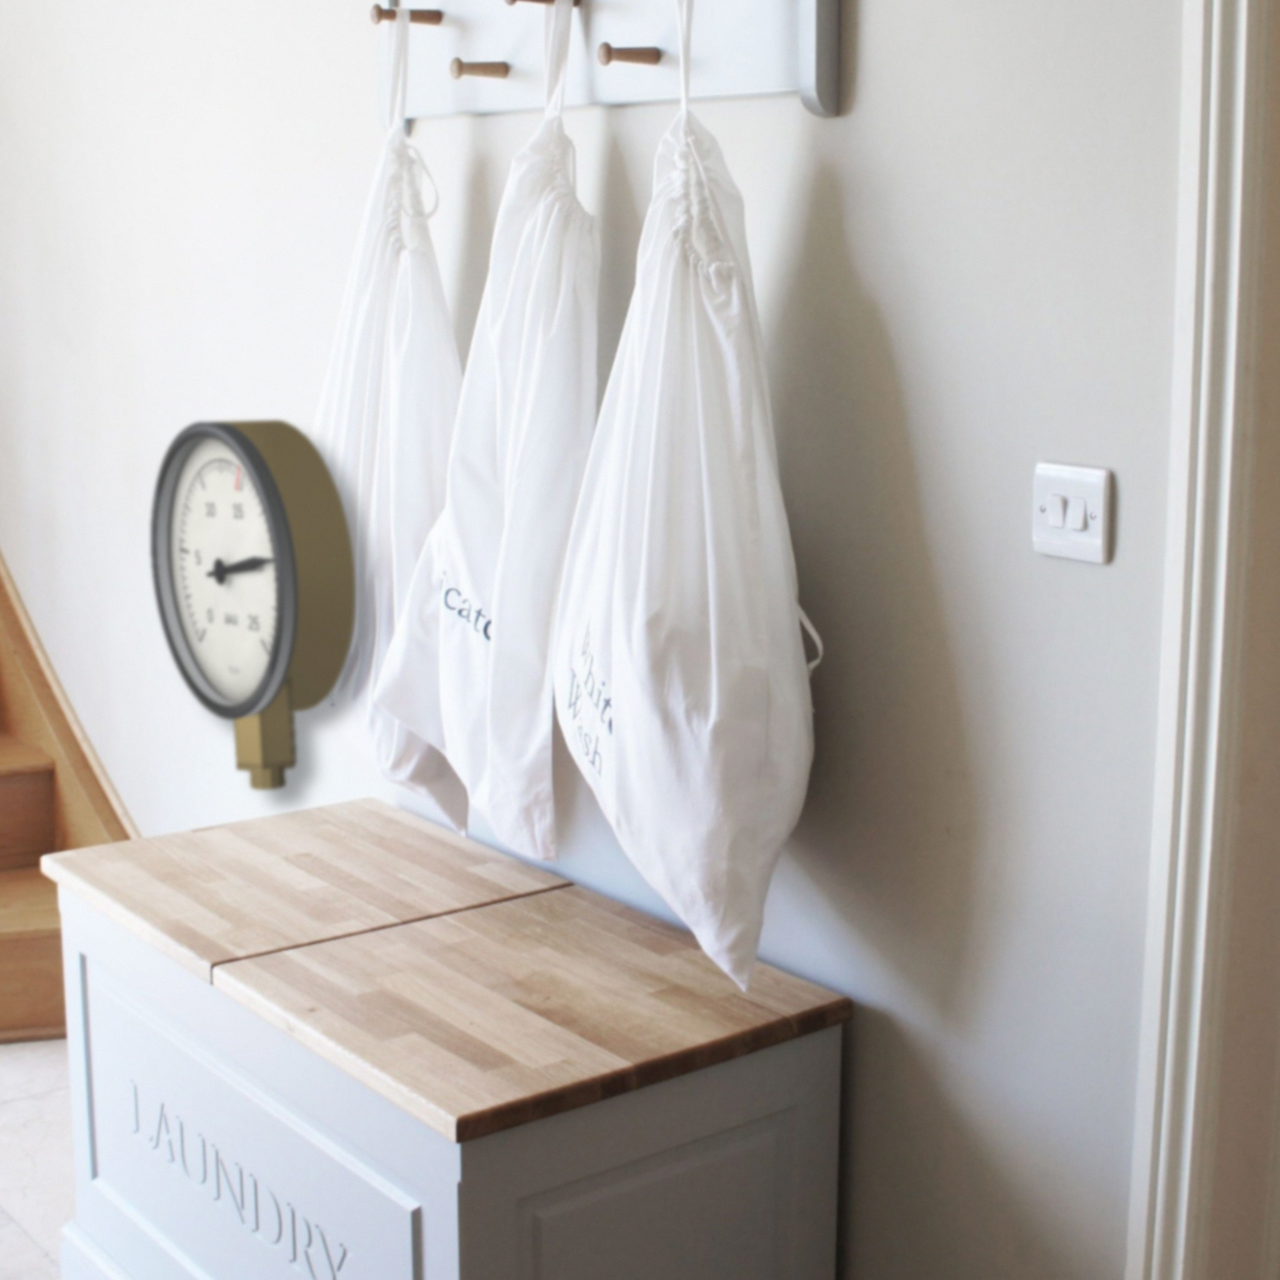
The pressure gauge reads 20 bar
